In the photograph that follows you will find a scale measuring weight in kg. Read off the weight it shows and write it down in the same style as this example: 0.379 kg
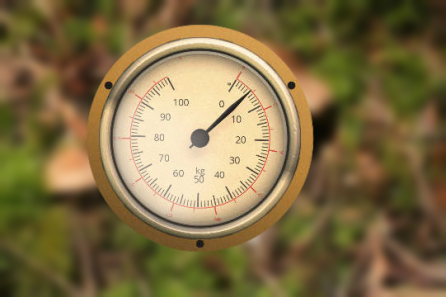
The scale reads 5 kg
